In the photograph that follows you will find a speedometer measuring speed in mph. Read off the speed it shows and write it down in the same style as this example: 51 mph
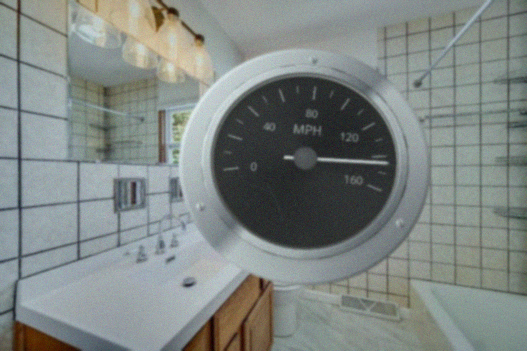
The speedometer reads 145 mph
